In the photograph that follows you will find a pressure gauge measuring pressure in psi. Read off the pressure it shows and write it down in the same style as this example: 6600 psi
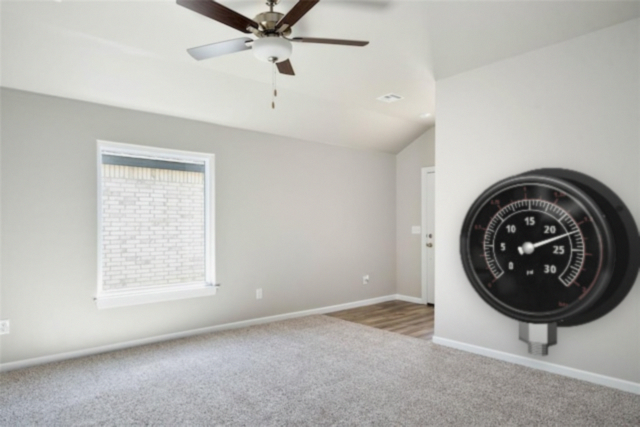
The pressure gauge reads 22.5 psi
